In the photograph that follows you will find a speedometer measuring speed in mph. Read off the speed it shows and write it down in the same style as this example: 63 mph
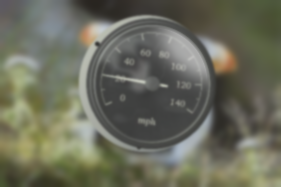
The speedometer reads 20 mph
